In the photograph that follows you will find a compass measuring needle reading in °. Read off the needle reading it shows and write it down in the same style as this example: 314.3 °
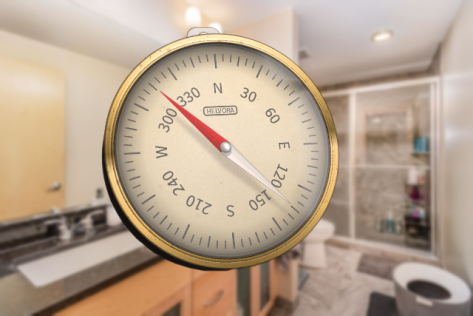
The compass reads 315 °
